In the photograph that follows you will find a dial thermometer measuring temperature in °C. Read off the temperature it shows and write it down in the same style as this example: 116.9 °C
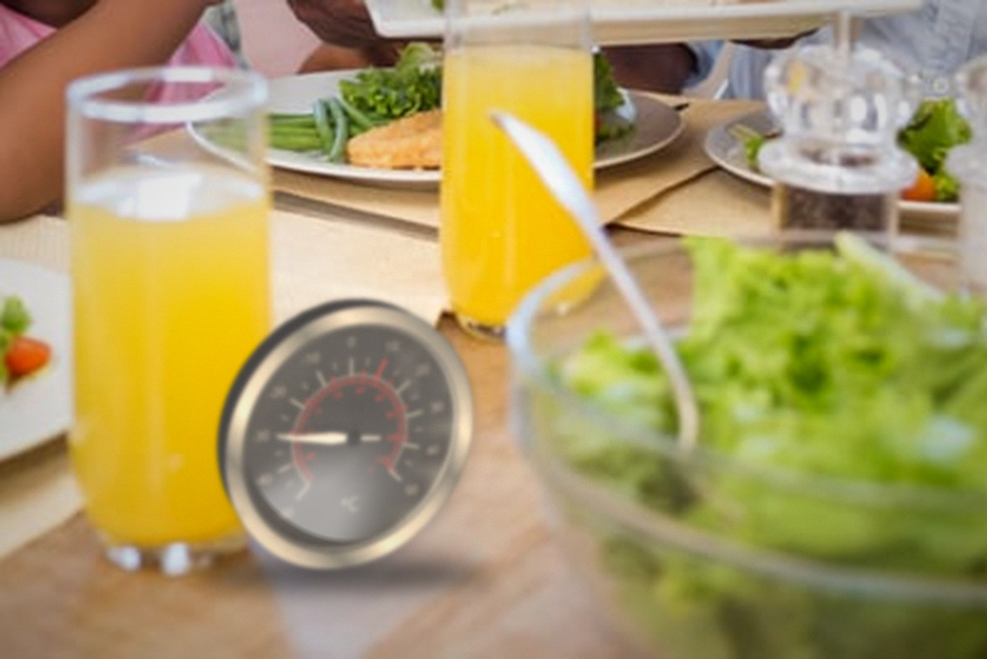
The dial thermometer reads -30 °C
